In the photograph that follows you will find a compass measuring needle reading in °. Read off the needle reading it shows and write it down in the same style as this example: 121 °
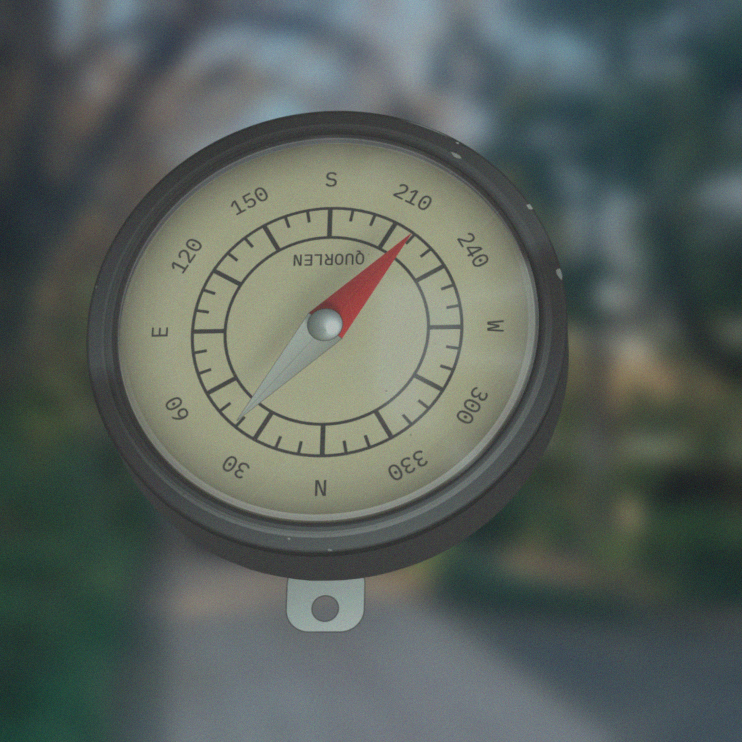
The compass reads 220 °
